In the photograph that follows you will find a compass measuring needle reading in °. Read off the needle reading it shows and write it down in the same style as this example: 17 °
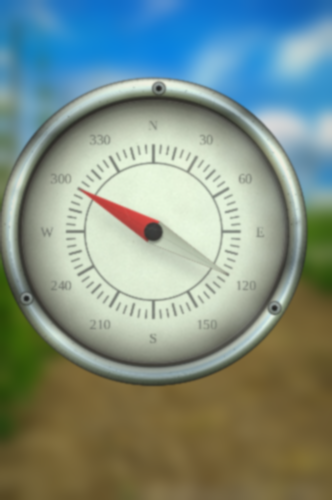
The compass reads 300 °
